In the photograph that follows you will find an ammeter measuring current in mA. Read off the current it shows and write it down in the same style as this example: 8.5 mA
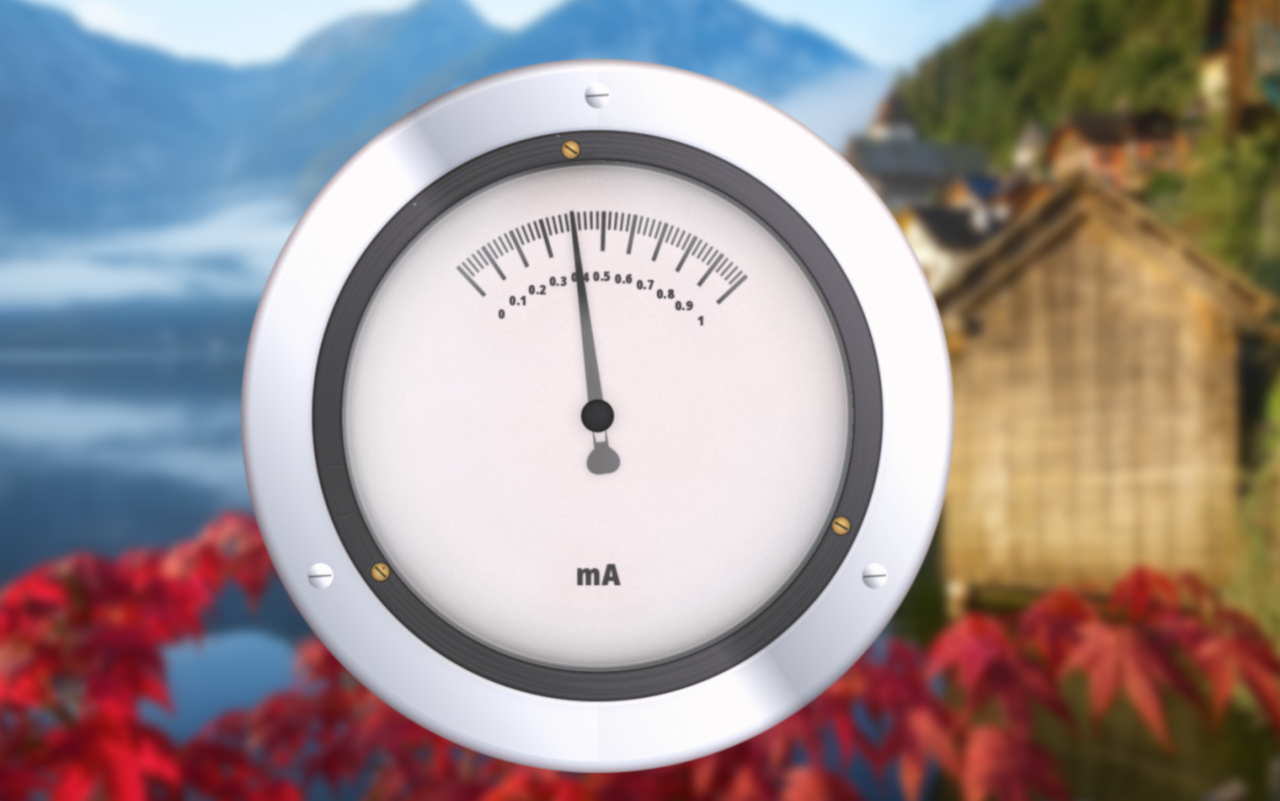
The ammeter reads 0.4 mA
